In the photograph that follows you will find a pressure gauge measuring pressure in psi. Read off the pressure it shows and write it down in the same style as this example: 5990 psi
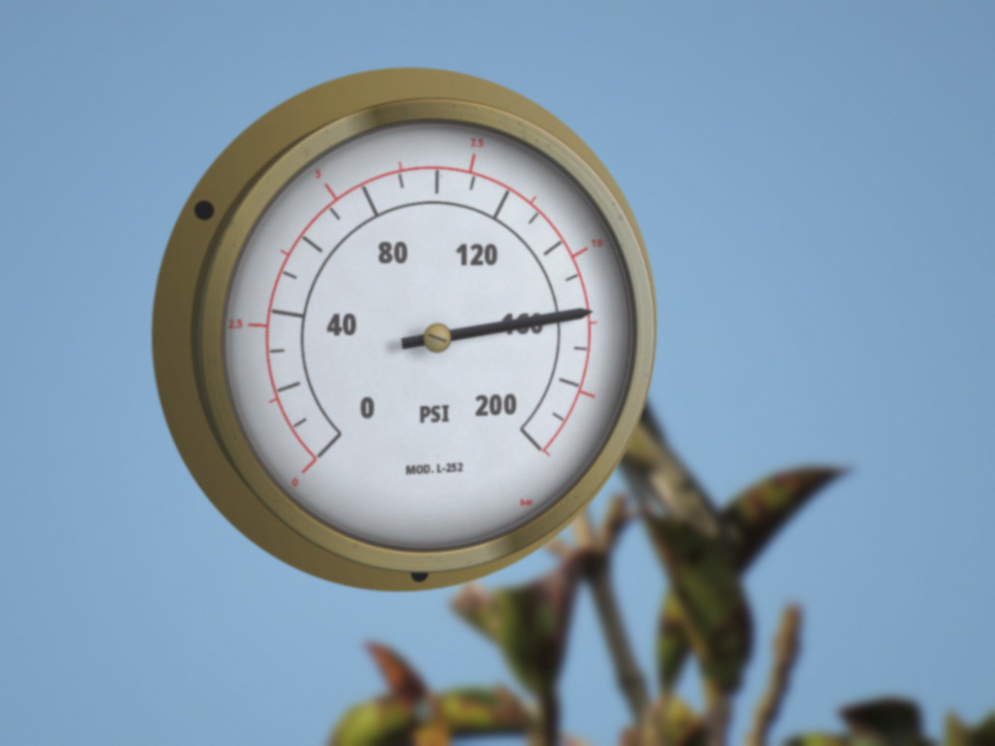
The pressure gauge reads 160 psi
